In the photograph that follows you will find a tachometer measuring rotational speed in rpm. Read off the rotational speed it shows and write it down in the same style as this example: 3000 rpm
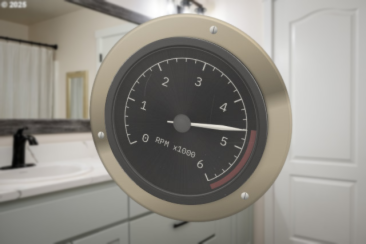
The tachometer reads 4600 rpm
